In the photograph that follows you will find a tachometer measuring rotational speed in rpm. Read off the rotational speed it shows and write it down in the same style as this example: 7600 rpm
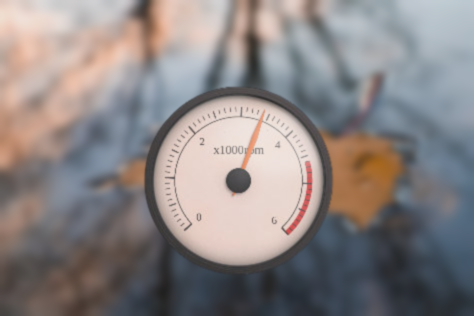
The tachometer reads 3400 rpm
